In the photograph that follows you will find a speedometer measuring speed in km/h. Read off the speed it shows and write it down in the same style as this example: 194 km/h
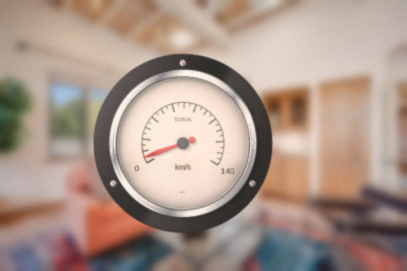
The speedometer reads 5 km/h
